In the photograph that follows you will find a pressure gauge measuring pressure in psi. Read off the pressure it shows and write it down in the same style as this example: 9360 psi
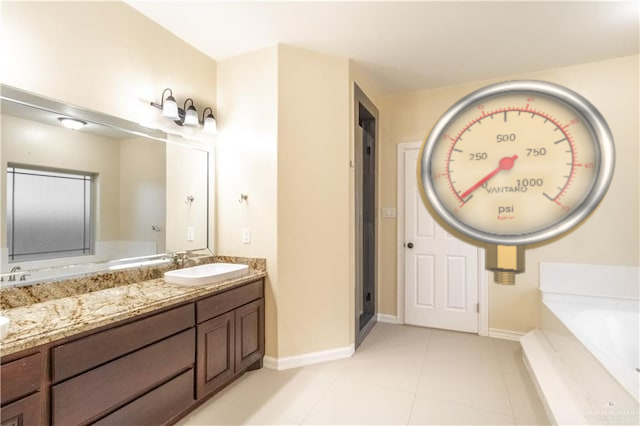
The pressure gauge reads 25 psi
